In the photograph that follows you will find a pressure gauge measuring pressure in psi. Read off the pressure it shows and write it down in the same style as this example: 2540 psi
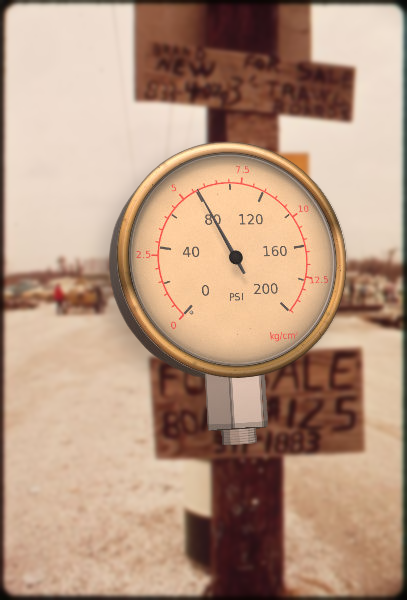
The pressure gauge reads 80 psi
